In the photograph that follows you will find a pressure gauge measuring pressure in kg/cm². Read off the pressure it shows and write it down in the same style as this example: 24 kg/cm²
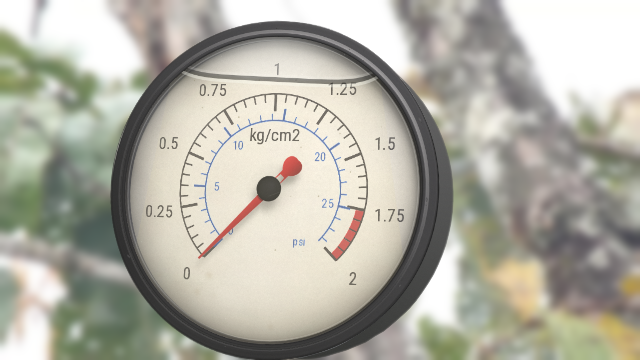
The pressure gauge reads 0 kg/cm²
